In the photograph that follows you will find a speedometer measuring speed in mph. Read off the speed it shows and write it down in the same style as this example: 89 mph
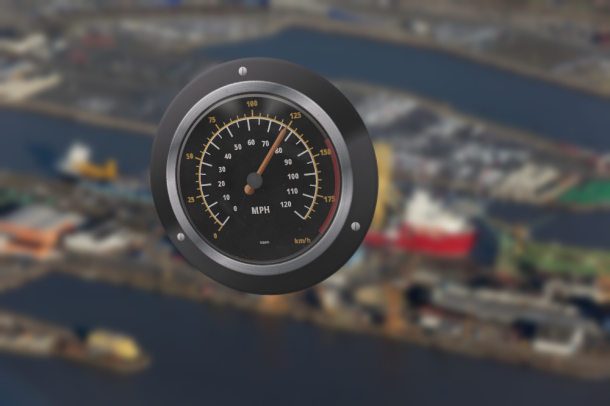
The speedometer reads 77.5 mph
